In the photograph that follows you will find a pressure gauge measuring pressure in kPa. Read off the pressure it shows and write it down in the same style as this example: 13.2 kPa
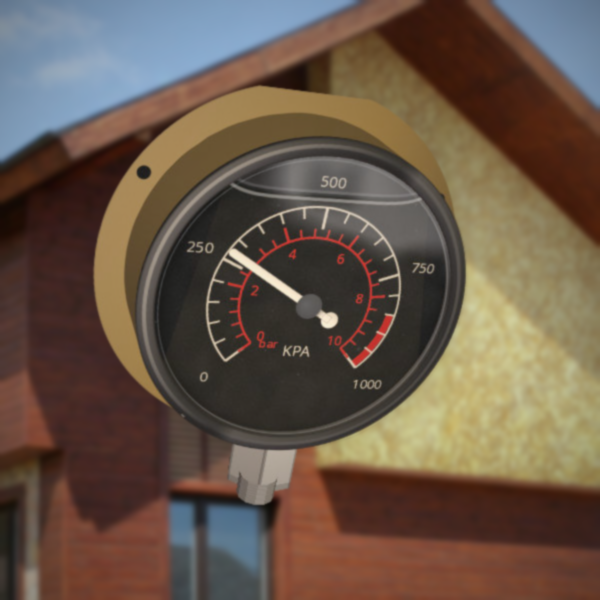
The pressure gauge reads 275 kPa
